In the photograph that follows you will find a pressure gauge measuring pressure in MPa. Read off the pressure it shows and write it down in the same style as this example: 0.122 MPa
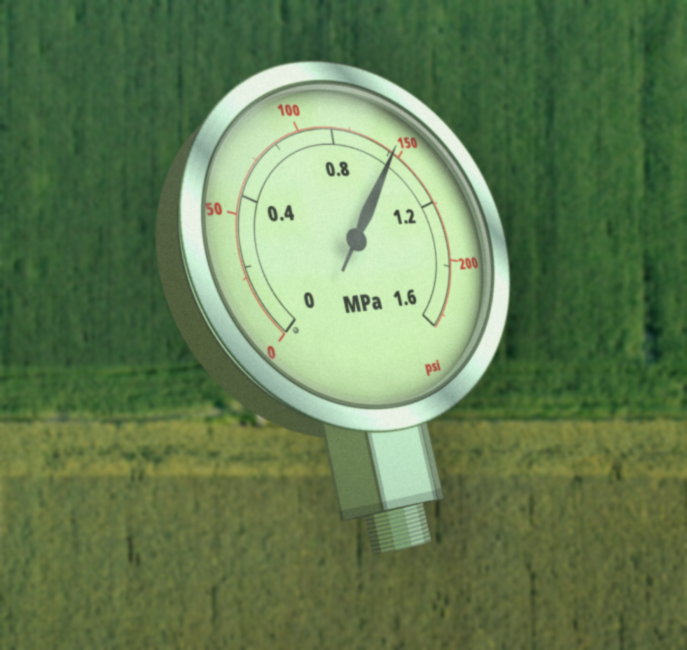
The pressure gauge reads 1 MPa
